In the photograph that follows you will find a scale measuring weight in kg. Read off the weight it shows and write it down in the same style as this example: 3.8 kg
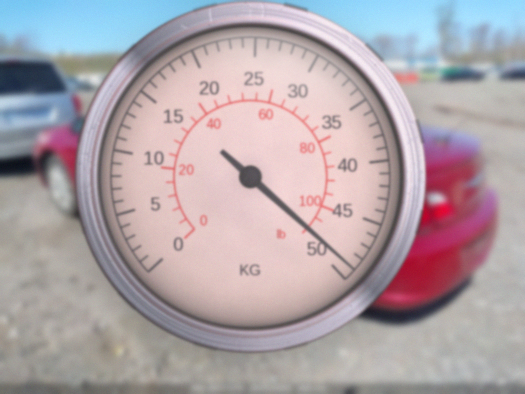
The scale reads 49 kg
